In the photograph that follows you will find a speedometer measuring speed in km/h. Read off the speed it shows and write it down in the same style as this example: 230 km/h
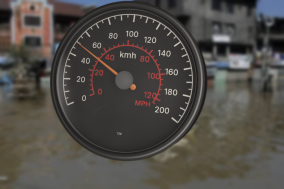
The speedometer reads 50 km/h
